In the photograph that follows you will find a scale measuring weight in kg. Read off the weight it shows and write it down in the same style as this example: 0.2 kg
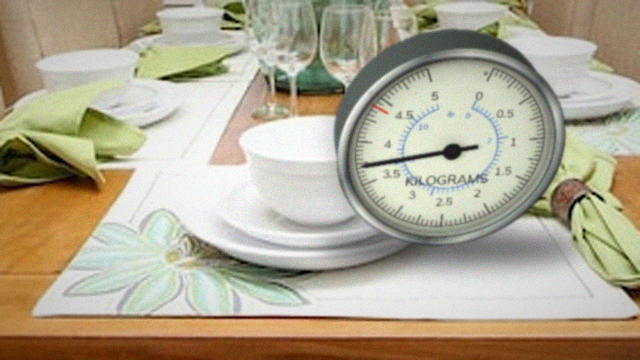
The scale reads 3.75 kg
